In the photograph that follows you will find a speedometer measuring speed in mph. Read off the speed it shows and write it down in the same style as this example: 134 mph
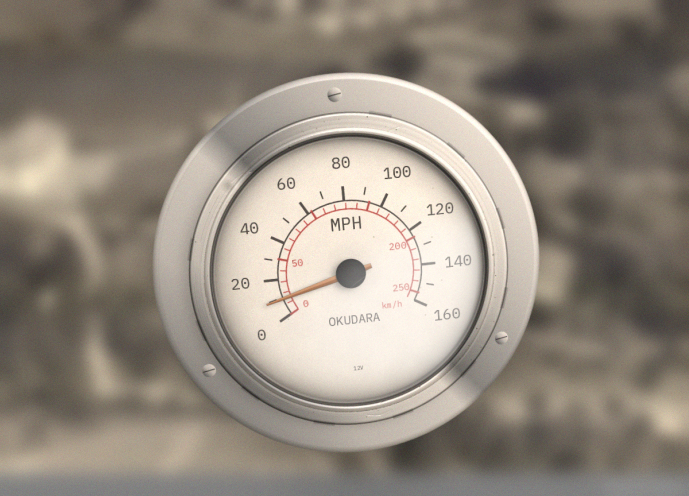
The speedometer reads 10 mph
